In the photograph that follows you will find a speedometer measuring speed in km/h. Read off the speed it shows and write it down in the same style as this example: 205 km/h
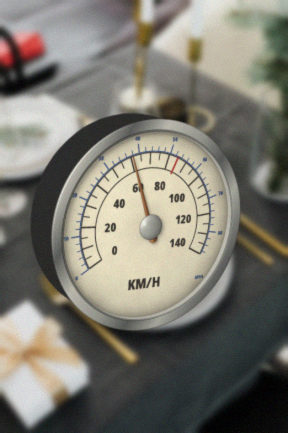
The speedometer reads 60 km/h
